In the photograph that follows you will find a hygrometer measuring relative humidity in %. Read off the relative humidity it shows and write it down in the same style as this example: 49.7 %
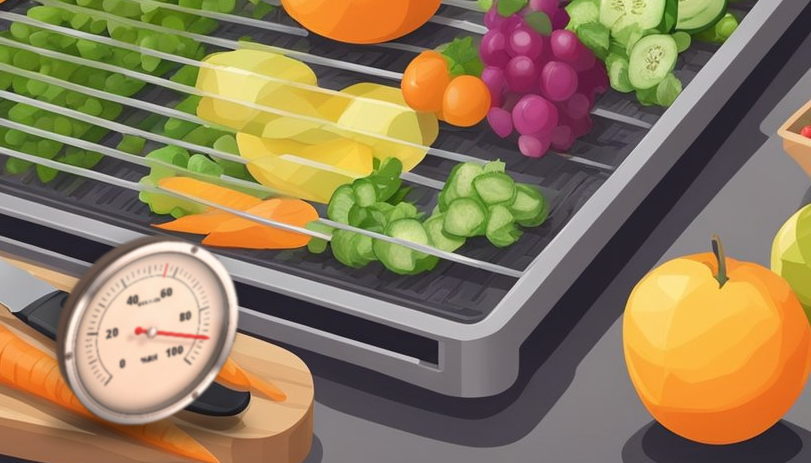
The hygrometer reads 90 %
